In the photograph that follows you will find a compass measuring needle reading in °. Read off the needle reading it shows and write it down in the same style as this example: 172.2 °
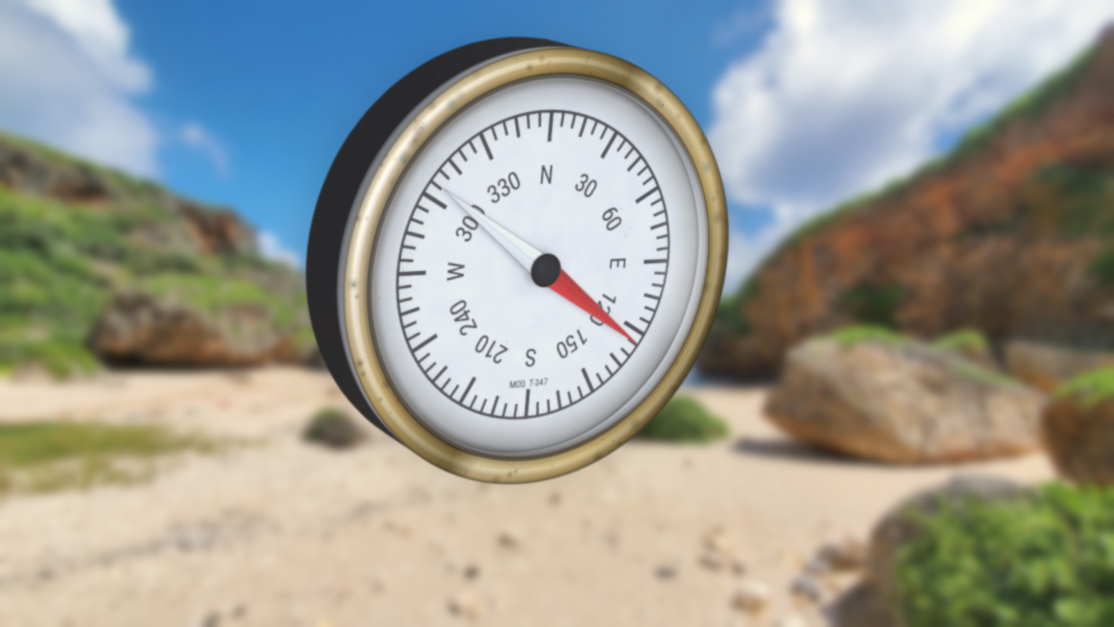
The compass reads 125 °
